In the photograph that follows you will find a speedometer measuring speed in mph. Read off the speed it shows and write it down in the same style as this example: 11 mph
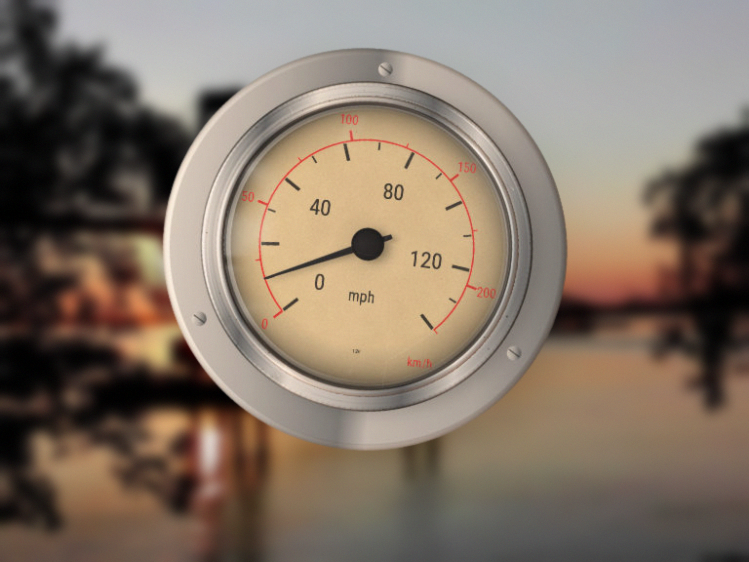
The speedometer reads 10 mph
